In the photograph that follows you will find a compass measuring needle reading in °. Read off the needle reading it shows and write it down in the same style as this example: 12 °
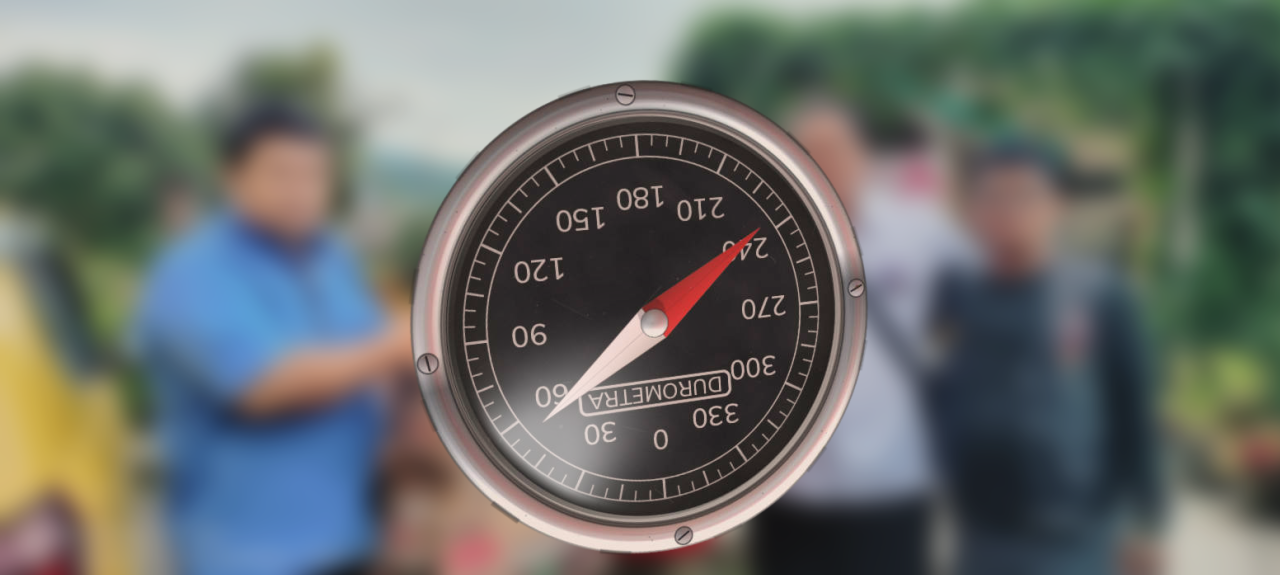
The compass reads 235 °
